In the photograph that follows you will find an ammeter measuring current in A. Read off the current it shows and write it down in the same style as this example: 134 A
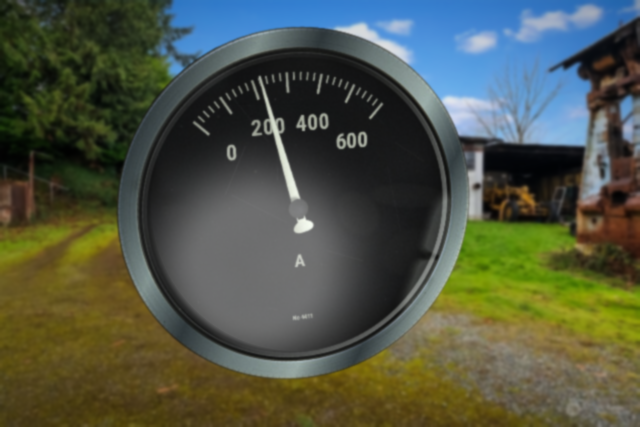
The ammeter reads 220 A
